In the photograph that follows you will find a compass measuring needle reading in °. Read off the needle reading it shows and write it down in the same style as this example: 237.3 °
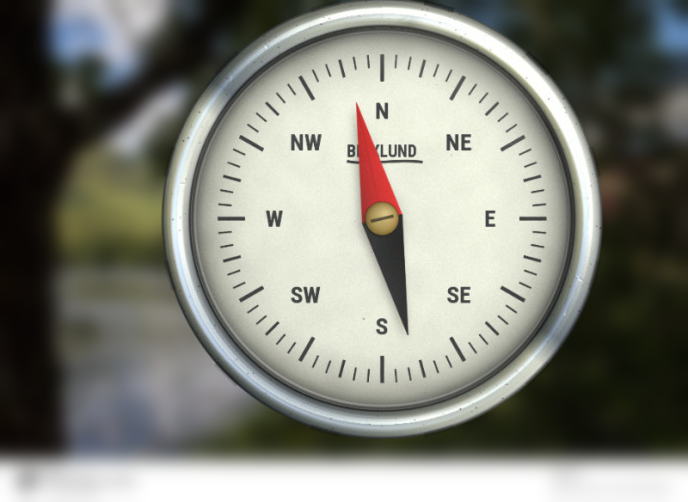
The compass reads 347.5 °
